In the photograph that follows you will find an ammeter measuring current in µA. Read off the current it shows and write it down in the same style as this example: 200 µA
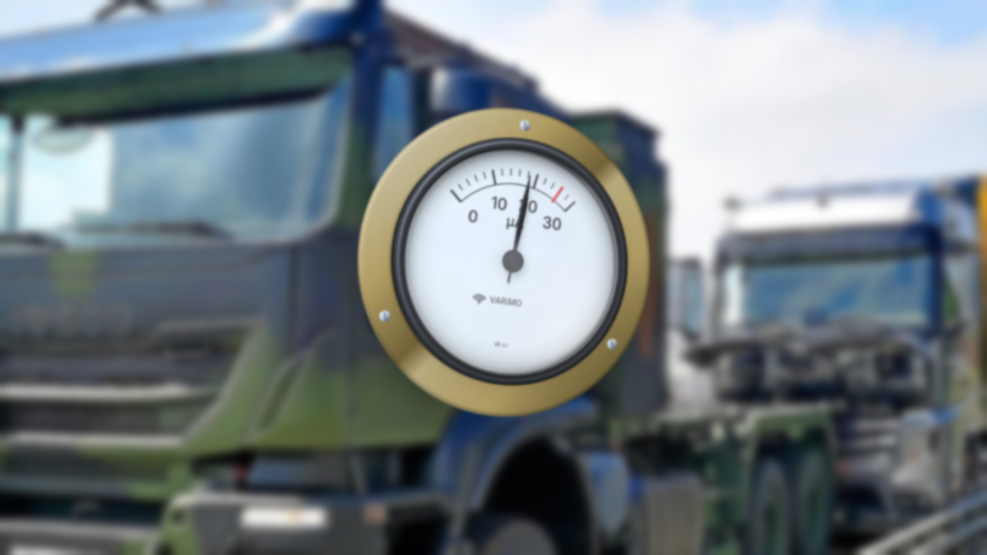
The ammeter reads 18 µA
